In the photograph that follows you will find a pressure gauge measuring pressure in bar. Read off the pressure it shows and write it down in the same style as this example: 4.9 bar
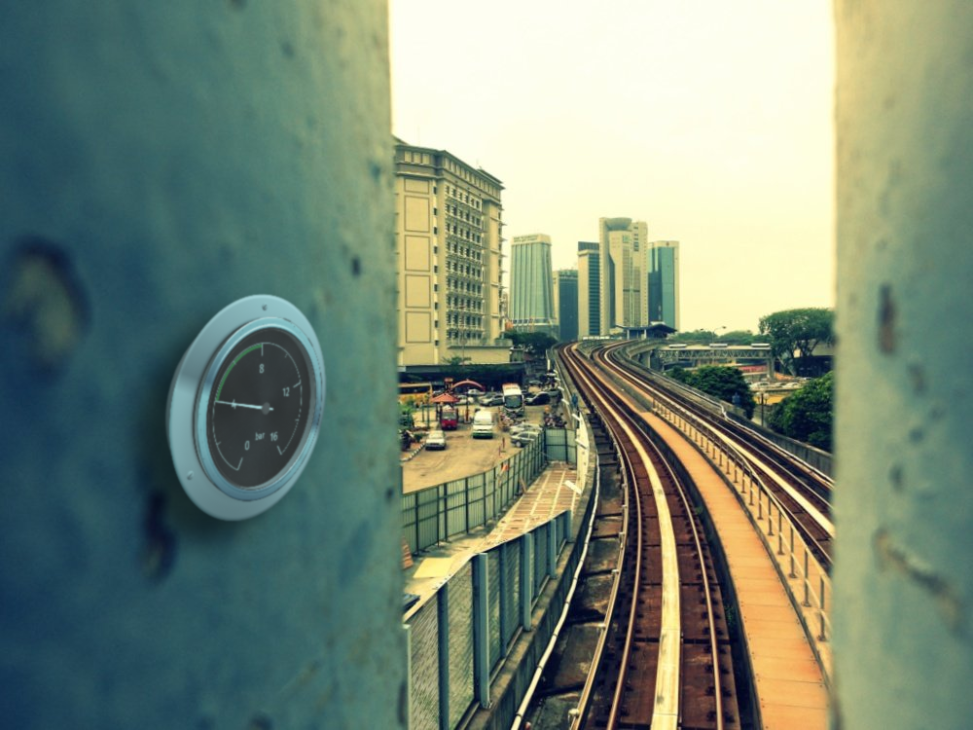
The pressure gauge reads 4 bar
